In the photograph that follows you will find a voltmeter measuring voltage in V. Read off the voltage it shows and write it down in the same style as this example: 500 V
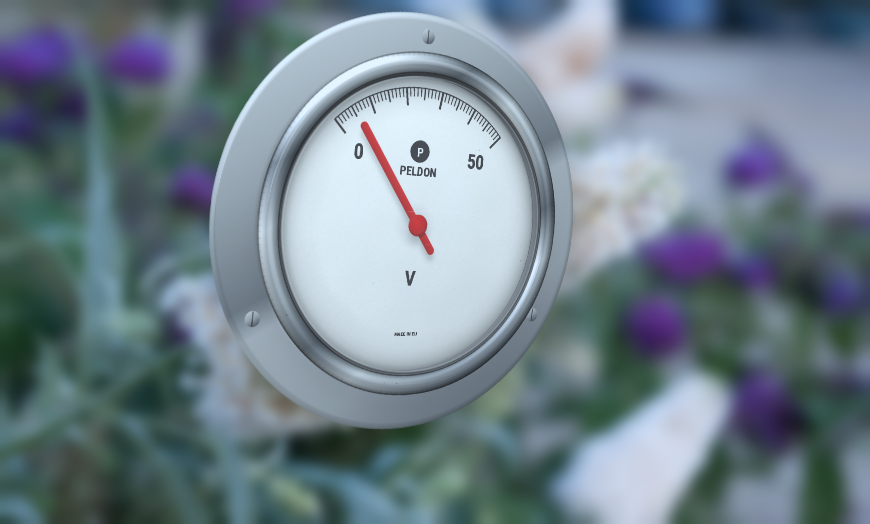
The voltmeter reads 5 V
